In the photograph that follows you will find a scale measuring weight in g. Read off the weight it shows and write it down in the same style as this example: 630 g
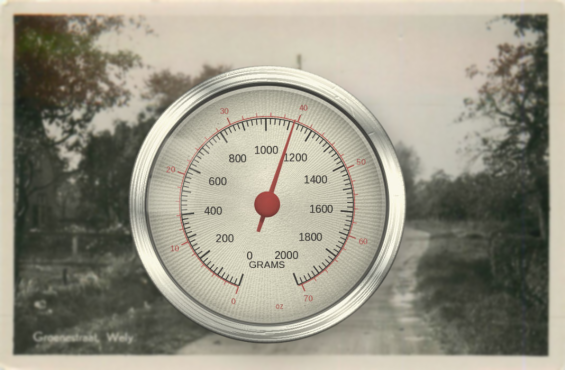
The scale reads 1120 g
